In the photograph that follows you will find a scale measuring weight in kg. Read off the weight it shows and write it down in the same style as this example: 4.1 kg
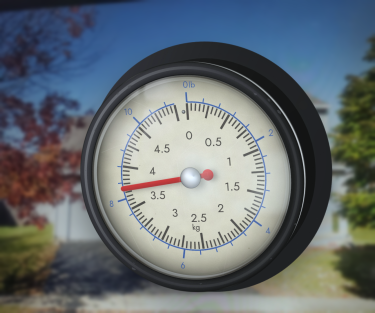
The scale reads 3.75 kg
